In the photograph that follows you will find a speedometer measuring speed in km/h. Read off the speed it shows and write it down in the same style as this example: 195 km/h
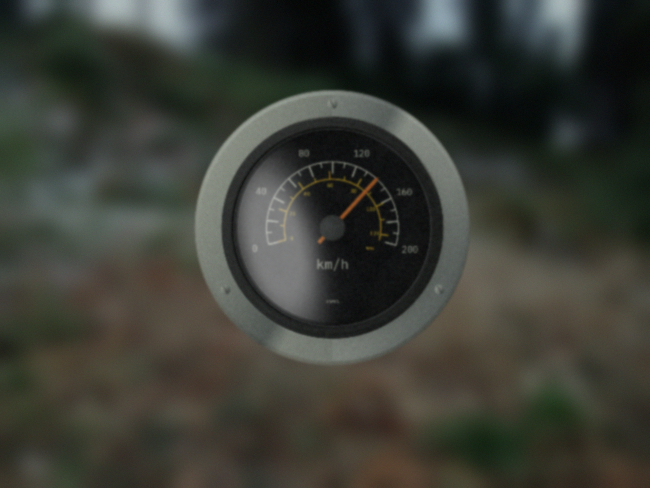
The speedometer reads 140 km/h
